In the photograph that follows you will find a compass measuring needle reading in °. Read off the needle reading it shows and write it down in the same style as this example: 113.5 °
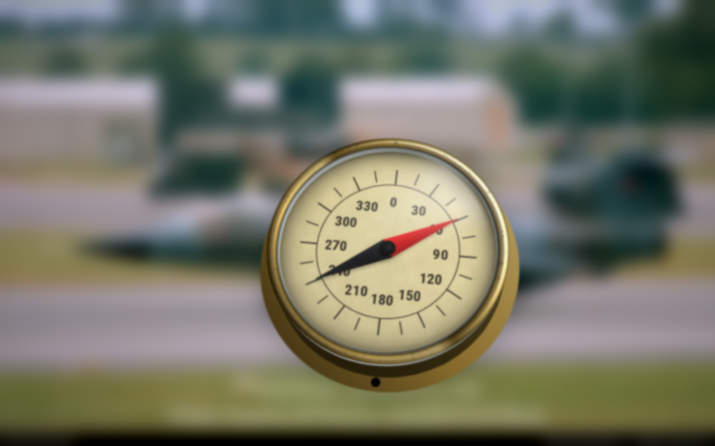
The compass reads 60 °
